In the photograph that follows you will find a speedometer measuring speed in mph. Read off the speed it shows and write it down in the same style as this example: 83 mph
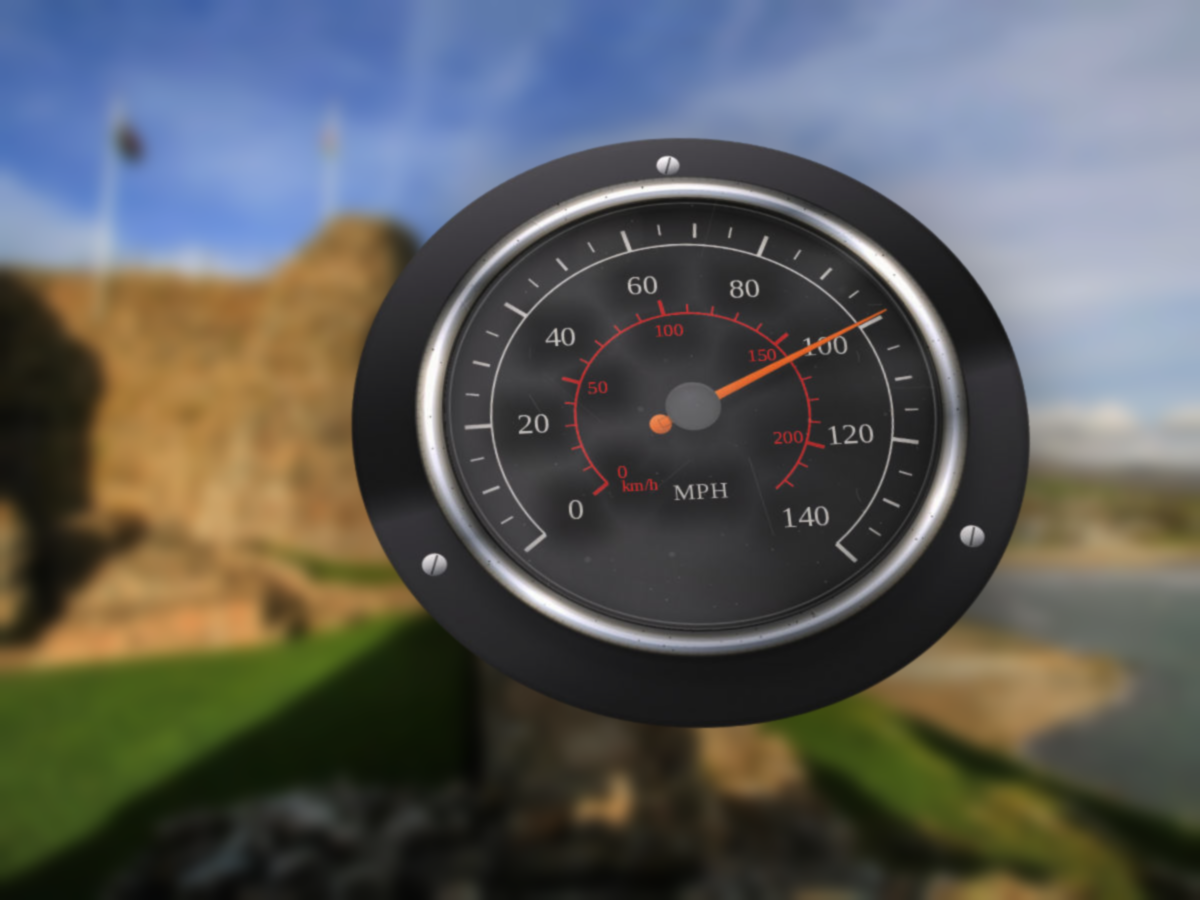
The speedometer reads 100 mph
